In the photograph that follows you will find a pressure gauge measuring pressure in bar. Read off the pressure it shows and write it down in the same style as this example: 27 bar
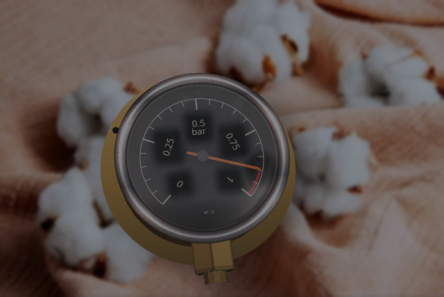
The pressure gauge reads 0.9 bar
